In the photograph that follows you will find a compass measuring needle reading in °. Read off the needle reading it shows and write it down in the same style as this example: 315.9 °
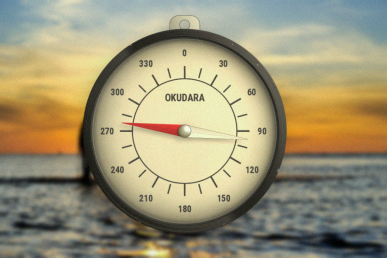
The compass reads 277.5 °
